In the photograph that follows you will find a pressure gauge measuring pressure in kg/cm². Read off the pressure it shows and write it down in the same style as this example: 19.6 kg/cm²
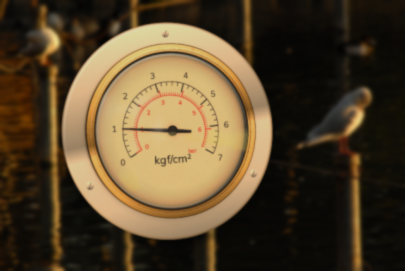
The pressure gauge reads 1 kg/cm²
